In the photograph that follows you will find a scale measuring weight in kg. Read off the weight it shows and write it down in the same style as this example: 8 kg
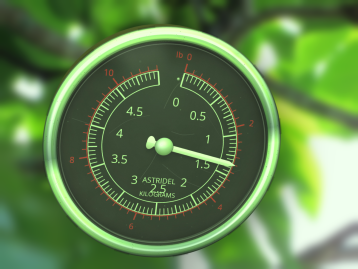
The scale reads 1.35 kg
